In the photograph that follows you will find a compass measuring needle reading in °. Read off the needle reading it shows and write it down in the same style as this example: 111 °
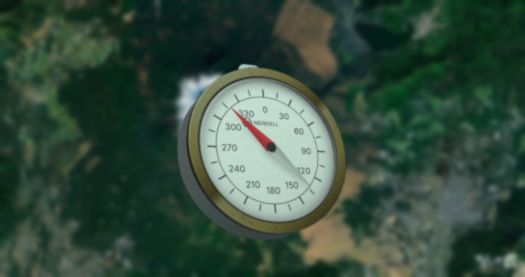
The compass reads 315 °
